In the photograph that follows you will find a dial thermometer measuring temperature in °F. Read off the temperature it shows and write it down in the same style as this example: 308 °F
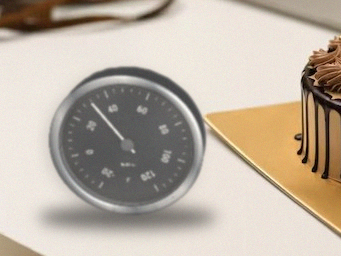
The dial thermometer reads 32 °F
